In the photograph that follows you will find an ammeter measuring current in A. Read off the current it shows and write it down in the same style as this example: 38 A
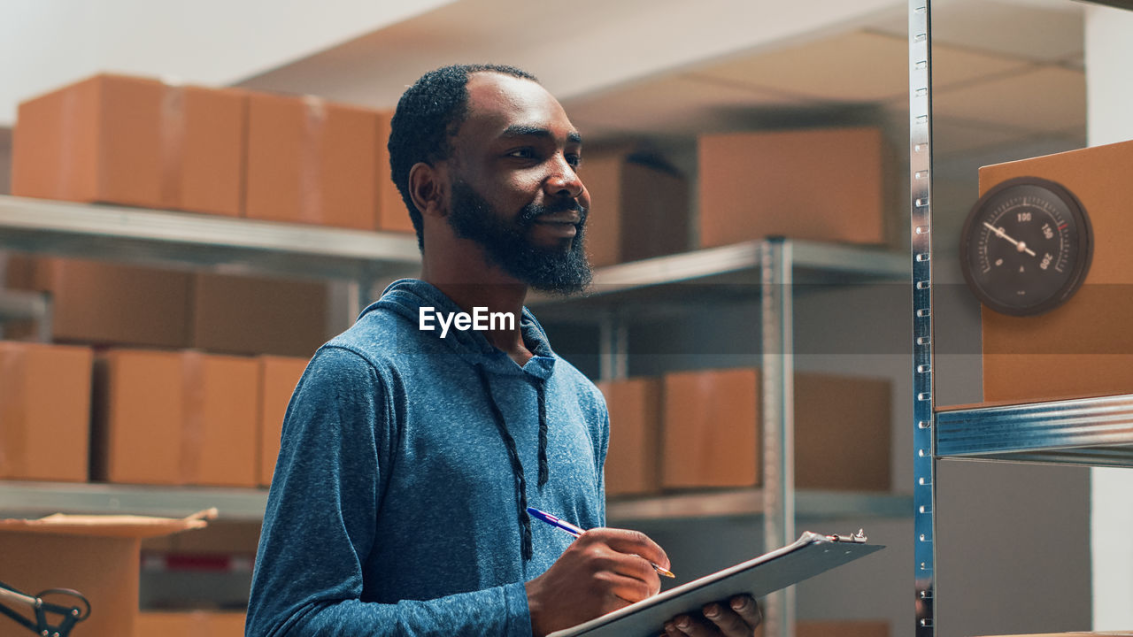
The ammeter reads 50 A
